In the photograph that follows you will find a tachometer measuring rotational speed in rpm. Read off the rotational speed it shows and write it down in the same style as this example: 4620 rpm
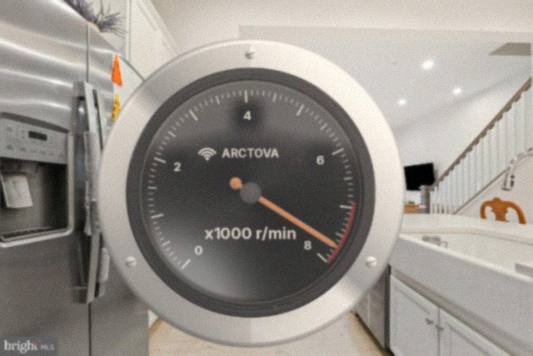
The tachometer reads 7700 rpm
